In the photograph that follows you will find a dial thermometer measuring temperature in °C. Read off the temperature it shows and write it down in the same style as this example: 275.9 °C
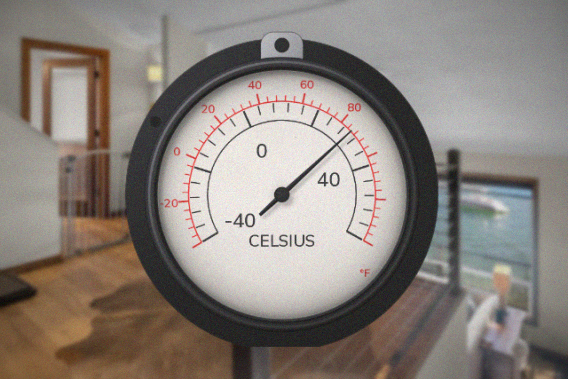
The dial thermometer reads 30 °C
